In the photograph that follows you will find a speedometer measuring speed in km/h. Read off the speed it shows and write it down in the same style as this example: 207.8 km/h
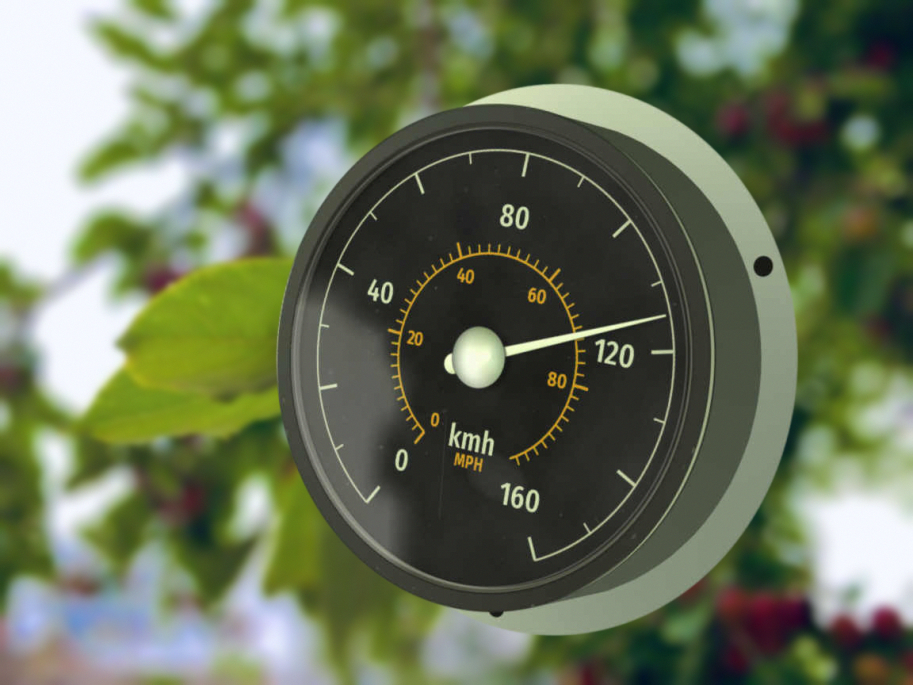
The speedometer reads 115 km/h
